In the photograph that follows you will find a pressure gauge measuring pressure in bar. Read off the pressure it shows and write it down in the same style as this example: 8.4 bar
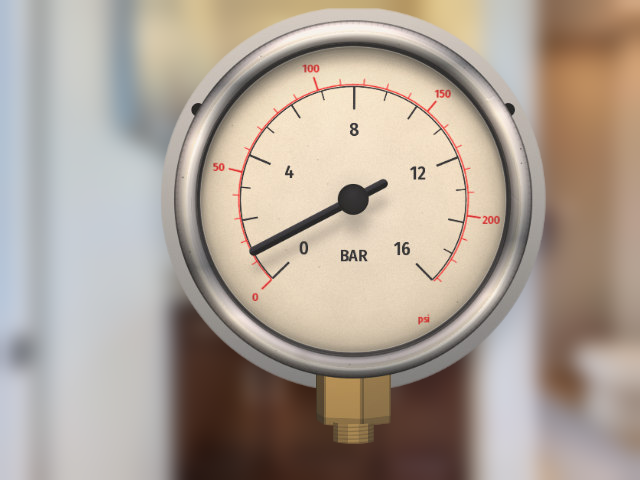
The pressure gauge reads 1 bar
